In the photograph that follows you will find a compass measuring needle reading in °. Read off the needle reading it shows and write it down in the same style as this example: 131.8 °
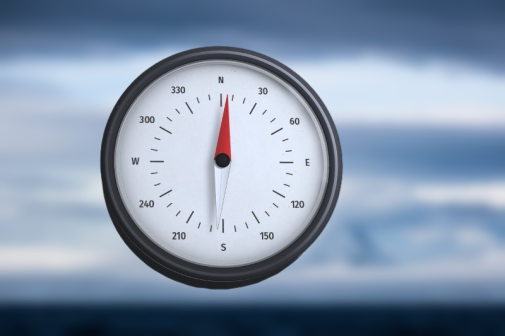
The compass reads 5 °
